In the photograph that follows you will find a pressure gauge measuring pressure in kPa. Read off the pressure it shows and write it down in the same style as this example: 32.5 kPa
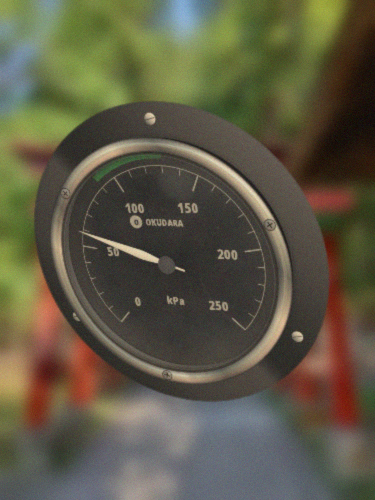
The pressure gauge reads 60 kPa
